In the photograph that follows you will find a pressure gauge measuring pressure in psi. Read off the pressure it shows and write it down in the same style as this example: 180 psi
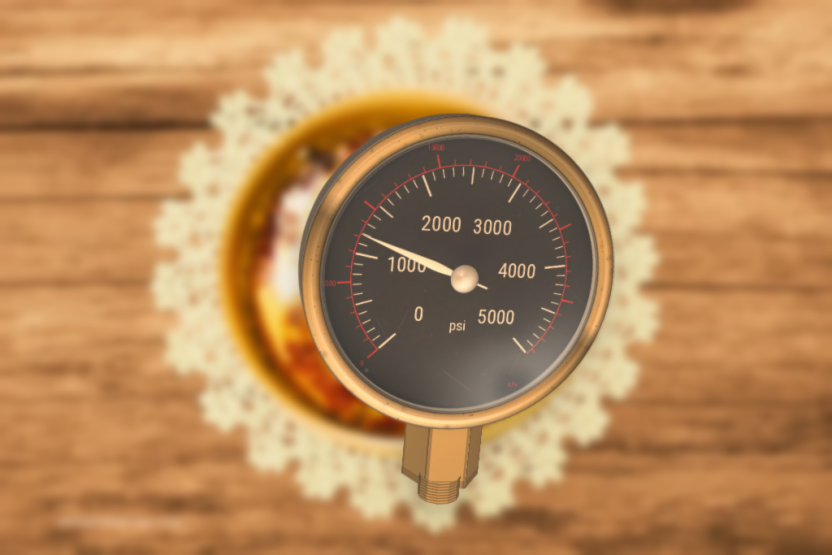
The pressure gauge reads 1200 psi
